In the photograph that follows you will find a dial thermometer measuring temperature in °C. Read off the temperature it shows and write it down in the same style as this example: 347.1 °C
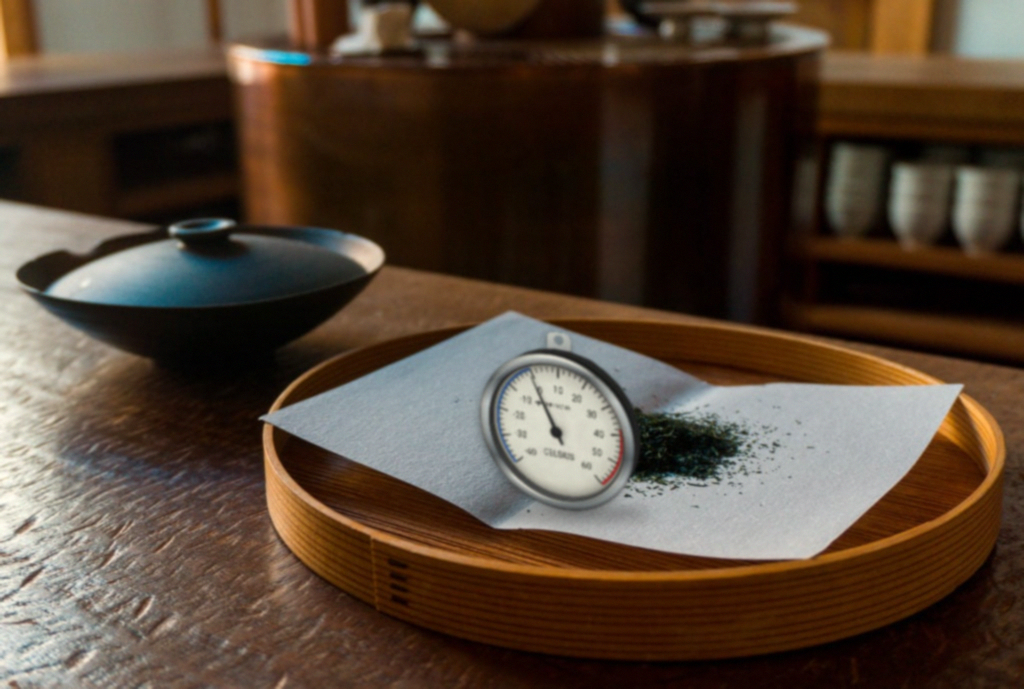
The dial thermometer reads 0 °C
